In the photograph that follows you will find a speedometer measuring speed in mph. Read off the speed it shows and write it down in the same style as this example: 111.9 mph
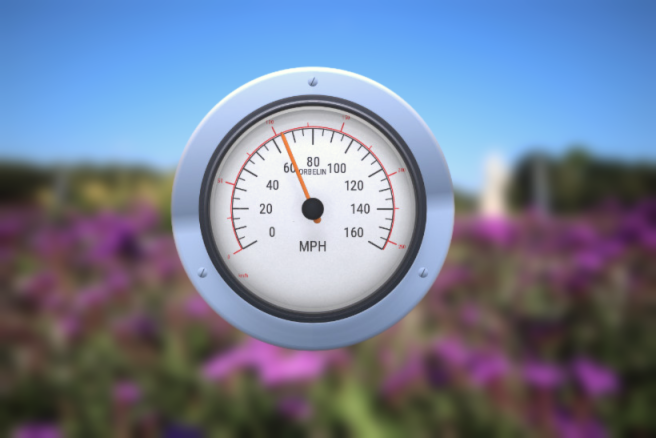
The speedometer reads 65 mph
